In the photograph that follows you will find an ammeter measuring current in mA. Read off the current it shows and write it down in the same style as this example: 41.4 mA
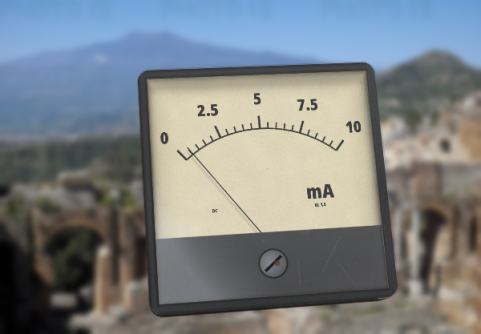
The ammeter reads 0.5 mA
